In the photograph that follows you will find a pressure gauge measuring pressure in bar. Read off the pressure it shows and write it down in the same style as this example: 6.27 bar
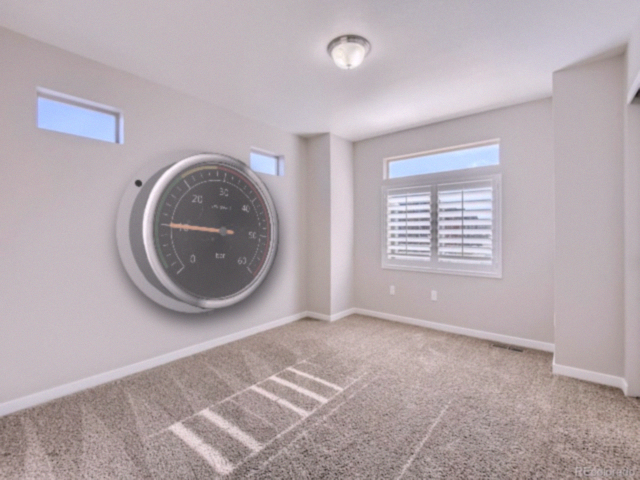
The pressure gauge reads 10 bar
